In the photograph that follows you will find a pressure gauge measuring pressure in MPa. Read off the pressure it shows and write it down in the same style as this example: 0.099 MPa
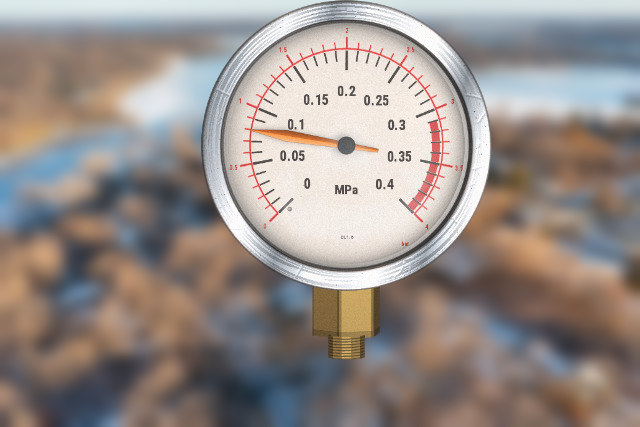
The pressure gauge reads 0.08 MPa
